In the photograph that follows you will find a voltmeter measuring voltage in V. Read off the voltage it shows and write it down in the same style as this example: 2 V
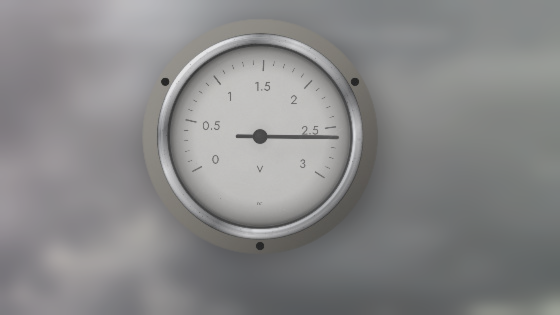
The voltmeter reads 2.6 V
